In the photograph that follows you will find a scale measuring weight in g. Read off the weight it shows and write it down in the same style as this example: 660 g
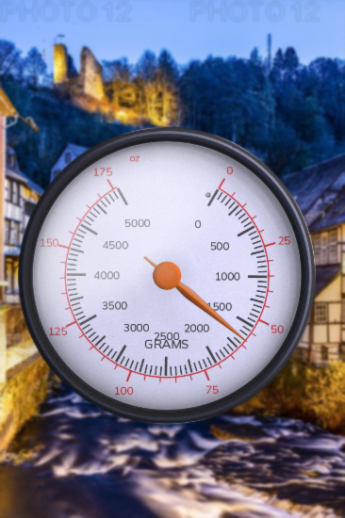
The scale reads 1650 g
